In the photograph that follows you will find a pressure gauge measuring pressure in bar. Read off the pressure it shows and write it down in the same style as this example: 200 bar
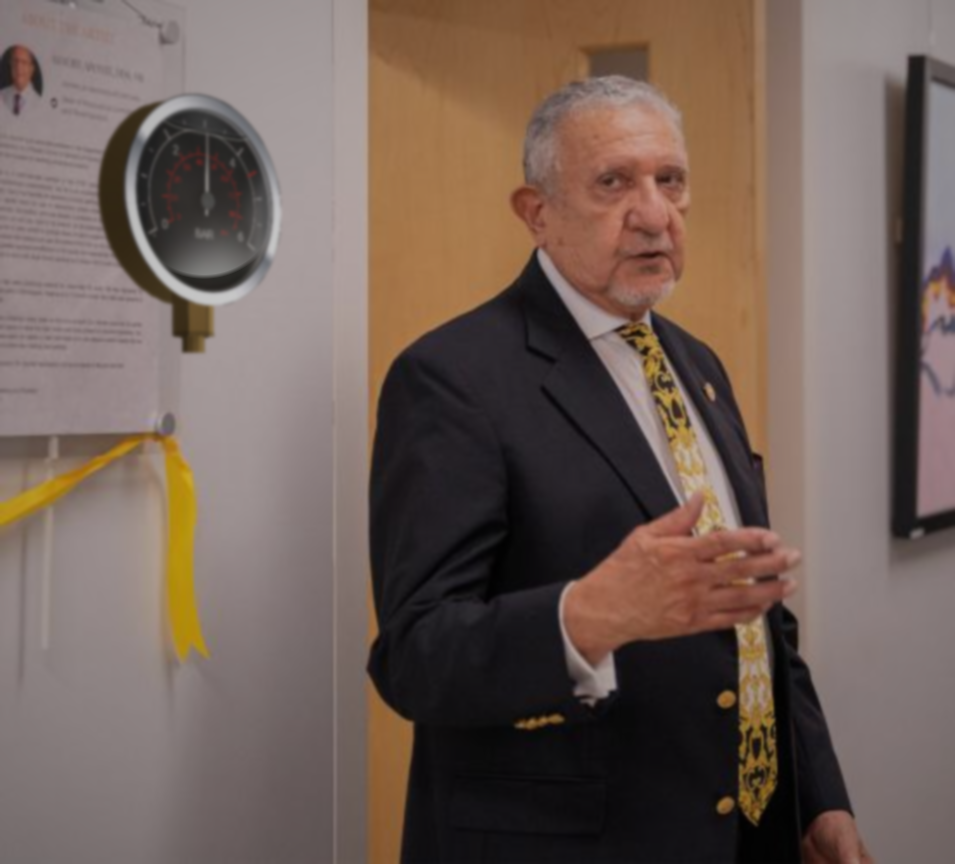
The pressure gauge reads 3 bar
